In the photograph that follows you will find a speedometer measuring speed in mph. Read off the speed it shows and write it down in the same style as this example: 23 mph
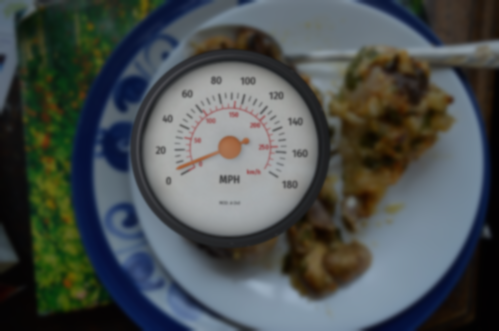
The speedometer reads 5 mph
